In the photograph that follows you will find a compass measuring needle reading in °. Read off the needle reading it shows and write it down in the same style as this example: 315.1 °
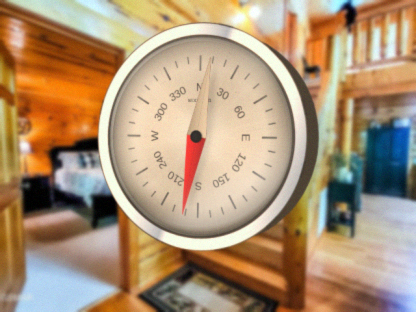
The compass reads 190 °
